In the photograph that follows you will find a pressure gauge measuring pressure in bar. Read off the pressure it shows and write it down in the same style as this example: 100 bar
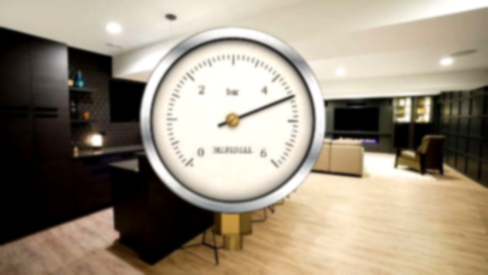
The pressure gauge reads 4.5 bar
